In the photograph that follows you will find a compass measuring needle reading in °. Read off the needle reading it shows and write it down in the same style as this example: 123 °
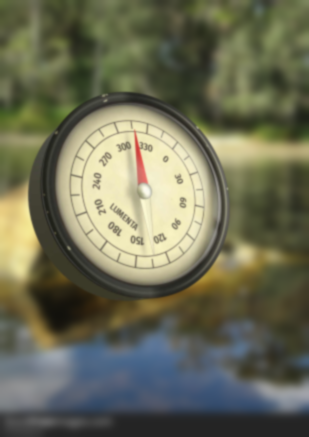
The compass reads 315 °
